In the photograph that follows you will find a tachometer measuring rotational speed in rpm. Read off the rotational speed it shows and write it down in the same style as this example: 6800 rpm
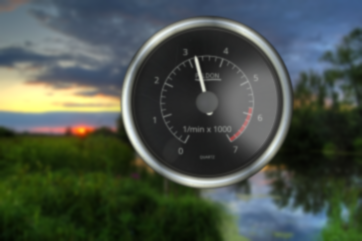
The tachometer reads 3200 rpm
